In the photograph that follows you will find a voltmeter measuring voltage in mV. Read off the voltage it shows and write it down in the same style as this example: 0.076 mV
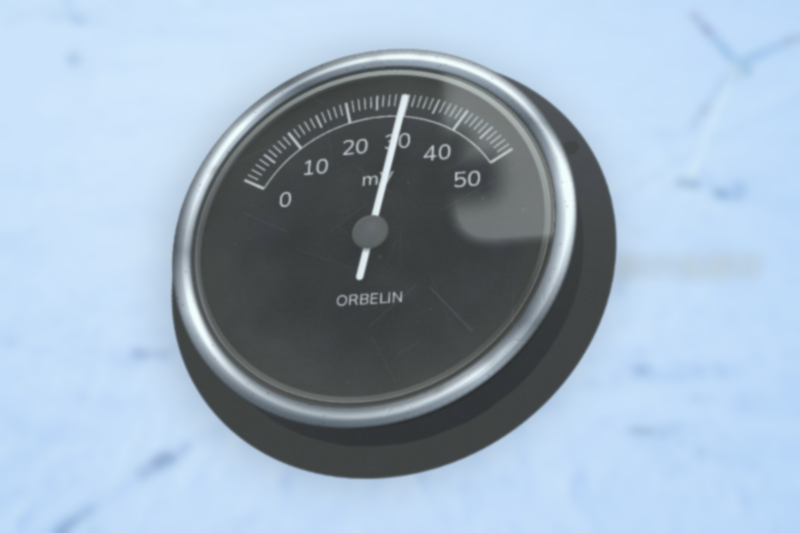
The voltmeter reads 30 mV
